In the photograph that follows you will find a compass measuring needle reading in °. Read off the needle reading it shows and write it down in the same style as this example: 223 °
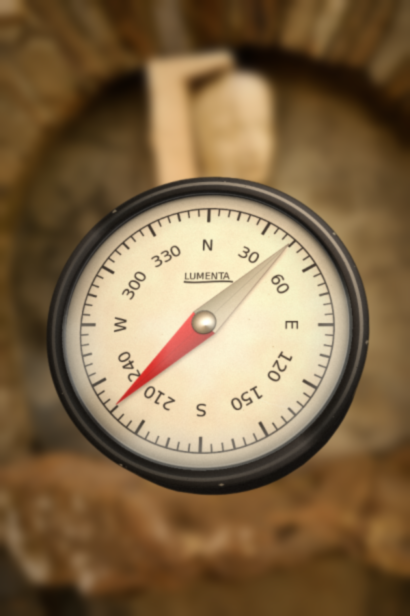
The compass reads 225 °
